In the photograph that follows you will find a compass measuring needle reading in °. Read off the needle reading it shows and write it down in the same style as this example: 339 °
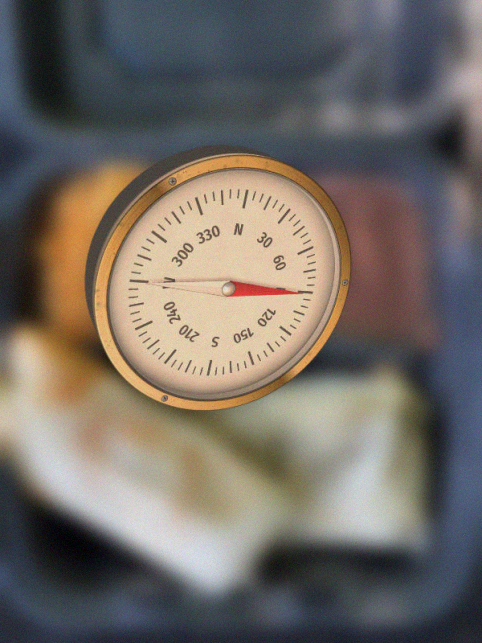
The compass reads 90 °
